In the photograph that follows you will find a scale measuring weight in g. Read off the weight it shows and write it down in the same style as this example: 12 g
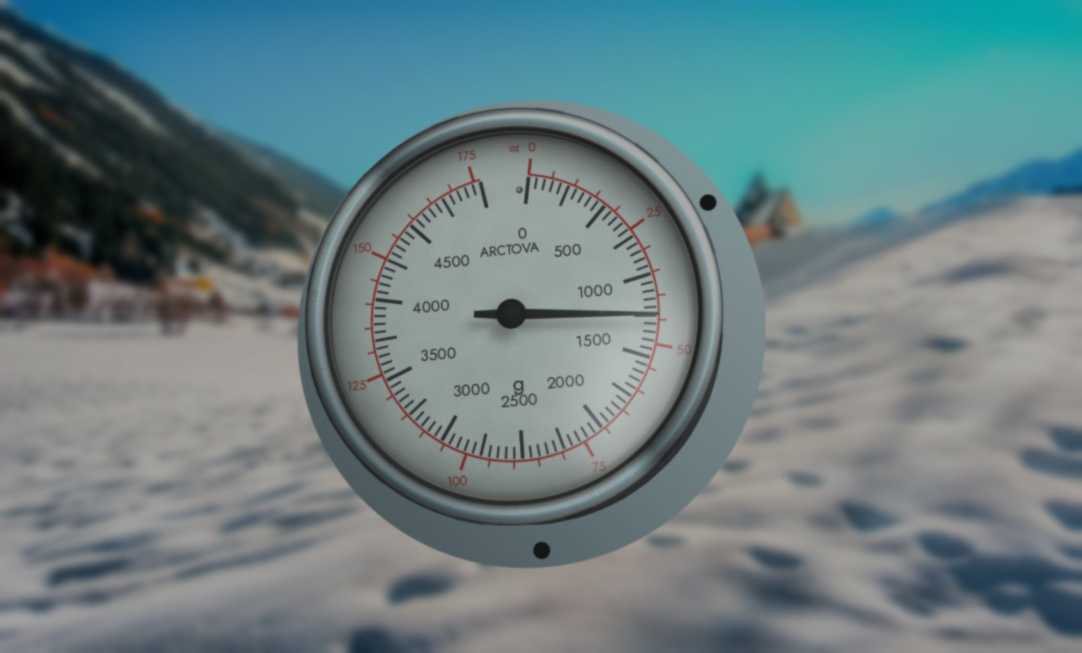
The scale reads 1250 g
